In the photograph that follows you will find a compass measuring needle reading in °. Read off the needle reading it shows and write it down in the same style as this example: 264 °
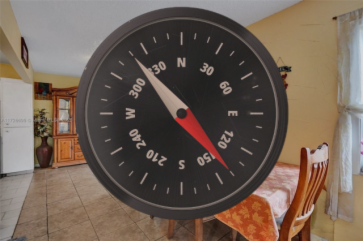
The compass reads 140 °
